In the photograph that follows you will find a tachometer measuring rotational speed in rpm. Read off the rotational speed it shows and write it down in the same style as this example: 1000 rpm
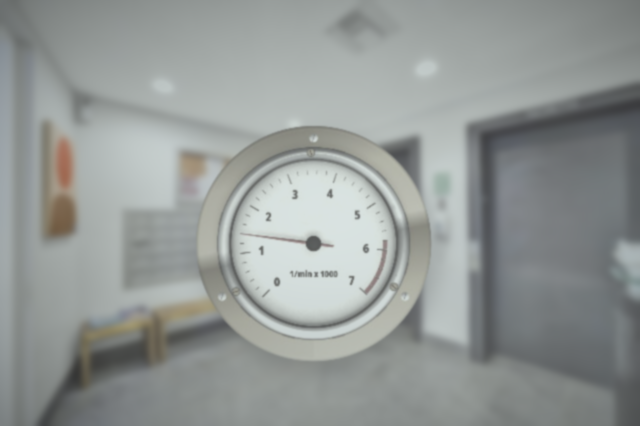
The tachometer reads 1400 rpm
